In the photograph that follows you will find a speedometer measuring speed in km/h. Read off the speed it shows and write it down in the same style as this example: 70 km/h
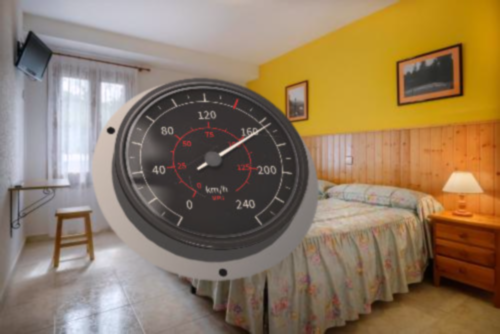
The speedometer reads 165 km/h
